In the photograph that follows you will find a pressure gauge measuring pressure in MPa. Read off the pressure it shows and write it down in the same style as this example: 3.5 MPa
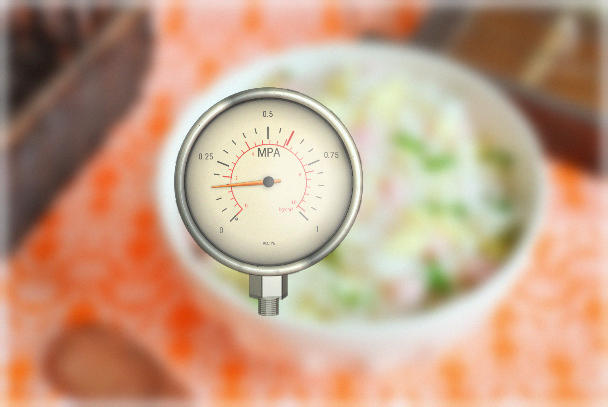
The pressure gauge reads 0.15 MPa
